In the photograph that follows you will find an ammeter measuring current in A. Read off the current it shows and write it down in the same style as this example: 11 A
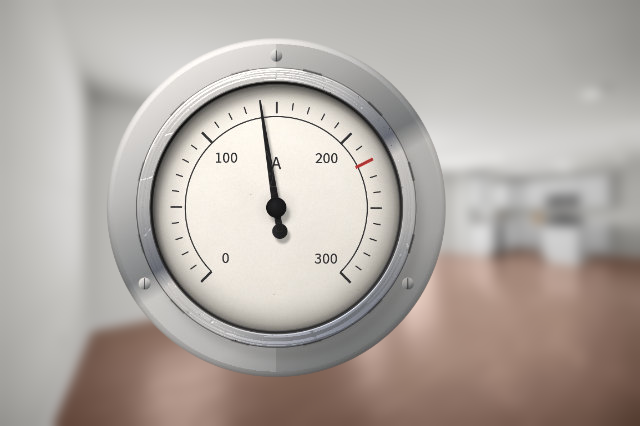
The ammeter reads 140 A
